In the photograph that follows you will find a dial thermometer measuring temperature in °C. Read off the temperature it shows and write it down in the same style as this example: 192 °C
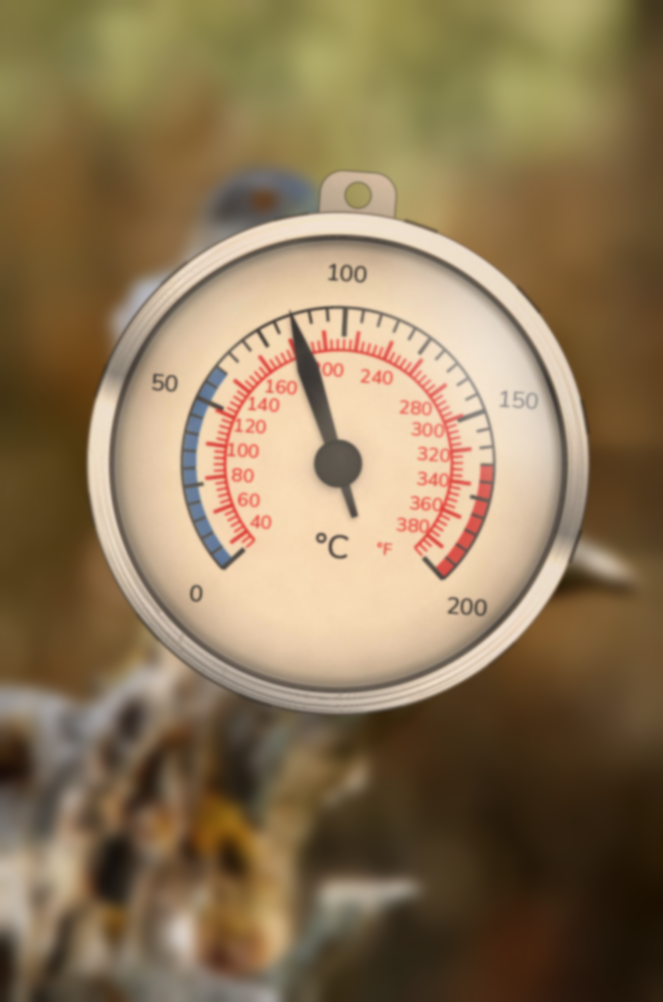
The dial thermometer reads 85 °C
